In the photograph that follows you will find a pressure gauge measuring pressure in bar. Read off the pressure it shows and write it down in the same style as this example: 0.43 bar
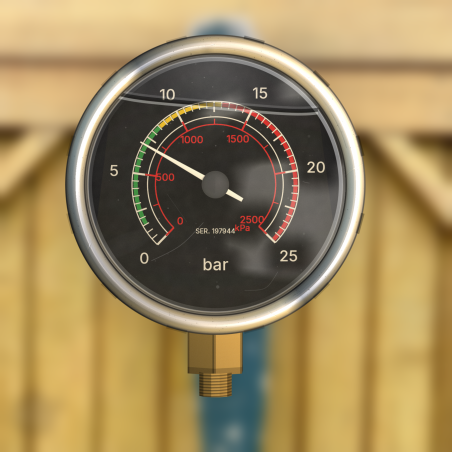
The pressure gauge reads 7 bar
